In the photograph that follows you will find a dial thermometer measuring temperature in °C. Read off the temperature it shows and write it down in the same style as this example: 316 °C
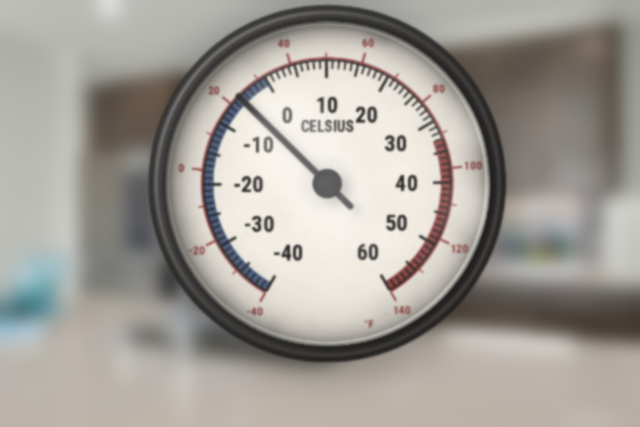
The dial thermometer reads -5 °C
